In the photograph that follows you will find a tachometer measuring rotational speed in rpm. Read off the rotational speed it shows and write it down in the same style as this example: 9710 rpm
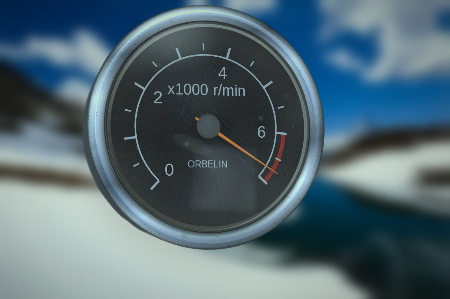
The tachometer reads 6750 rpm
